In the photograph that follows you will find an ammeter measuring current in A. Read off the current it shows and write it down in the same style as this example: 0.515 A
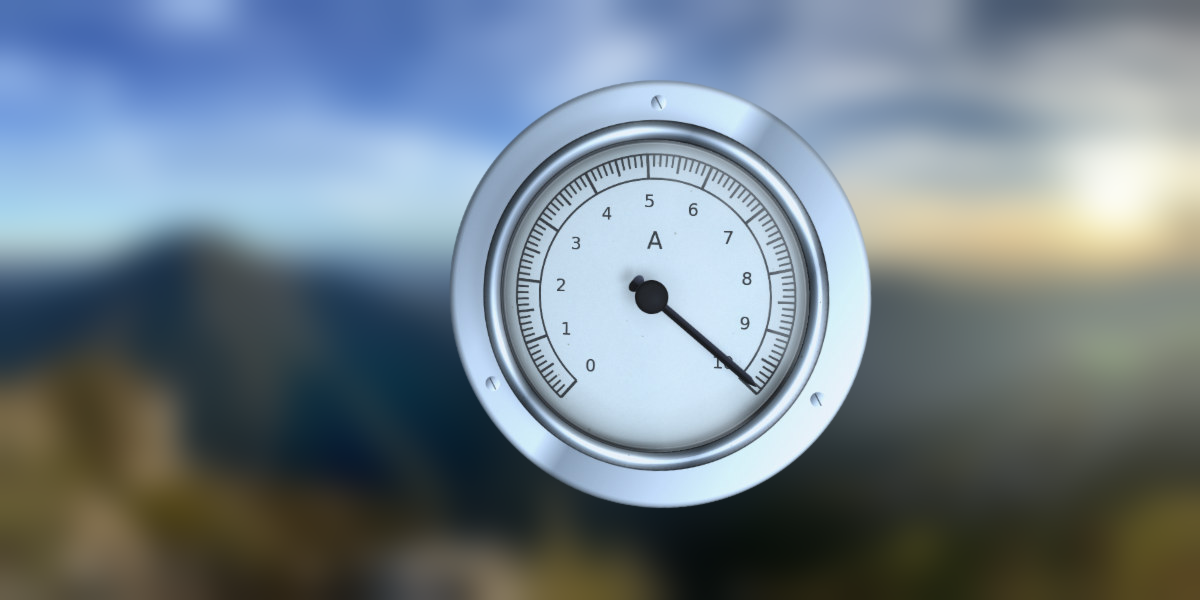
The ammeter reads 9.9 A
